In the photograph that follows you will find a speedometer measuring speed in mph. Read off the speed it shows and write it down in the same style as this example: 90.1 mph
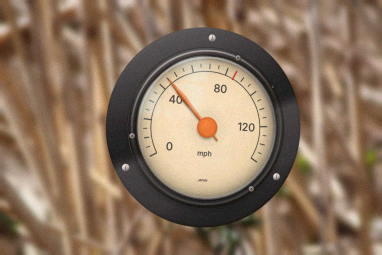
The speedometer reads 45 mph
